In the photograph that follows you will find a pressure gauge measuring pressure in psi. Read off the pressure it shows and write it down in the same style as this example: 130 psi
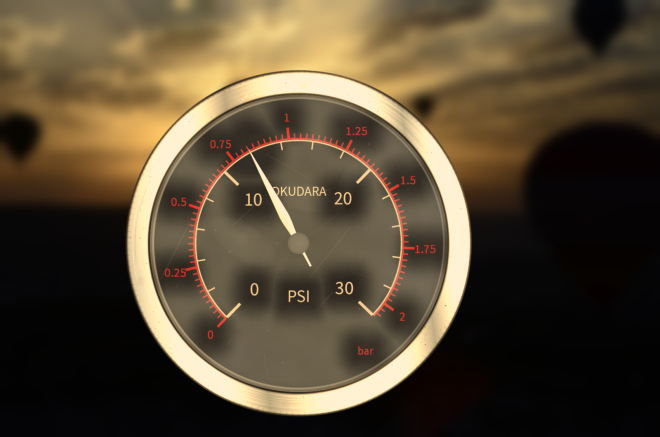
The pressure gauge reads 12 psi
